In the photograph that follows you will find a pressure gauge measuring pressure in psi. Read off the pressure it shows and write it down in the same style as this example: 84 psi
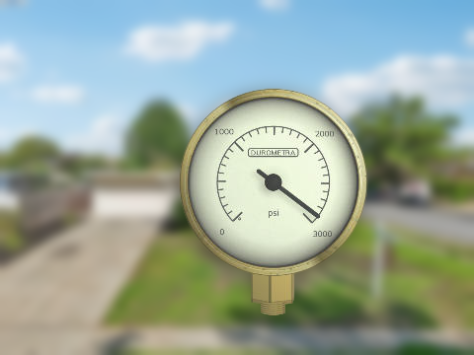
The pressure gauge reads 2900 psi
